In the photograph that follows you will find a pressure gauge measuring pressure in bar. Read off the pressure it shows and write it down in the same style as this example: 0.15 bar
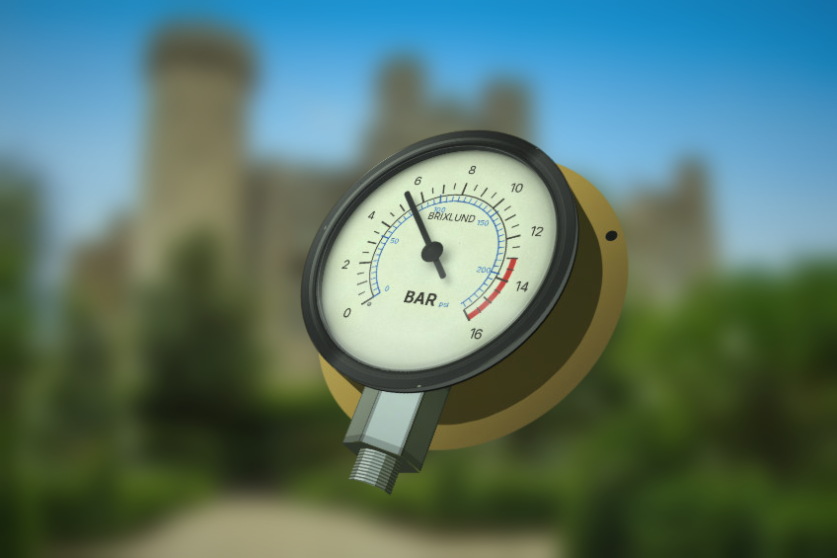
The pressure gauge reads 5.5 bar
